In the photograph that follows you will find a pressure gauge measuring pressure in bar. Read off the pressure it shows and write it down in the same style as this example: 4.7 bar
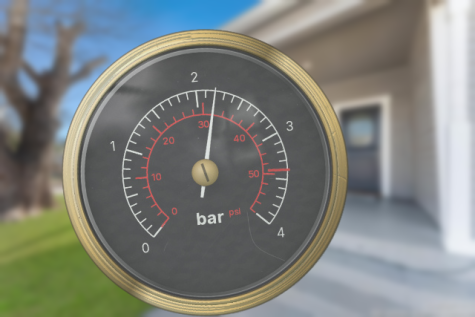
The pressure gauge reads 2.2 bar
